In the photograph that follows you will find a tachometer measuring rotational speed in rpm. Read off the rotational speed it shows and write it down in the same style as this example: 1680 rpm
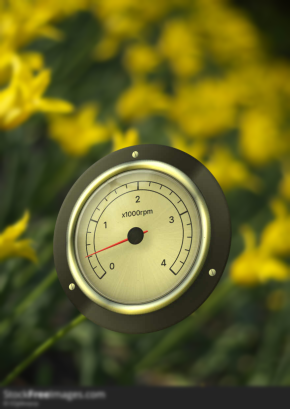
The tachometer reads 400 rpm
